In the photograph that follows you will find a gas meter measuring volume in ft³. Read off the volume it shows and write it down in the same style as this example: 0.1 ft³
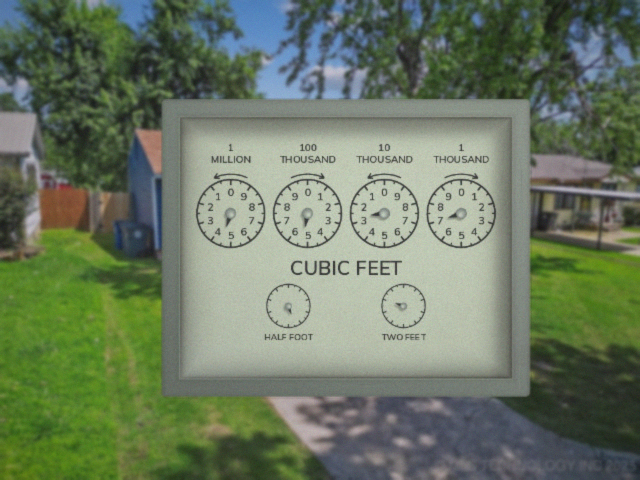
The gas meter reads 452700 ft³
